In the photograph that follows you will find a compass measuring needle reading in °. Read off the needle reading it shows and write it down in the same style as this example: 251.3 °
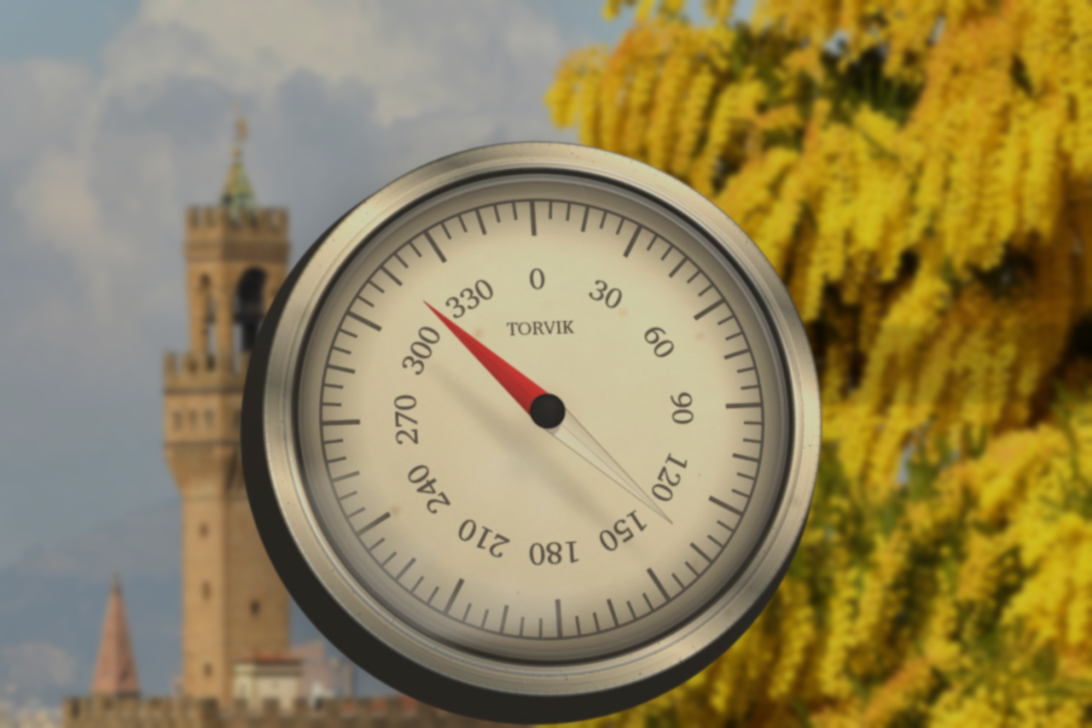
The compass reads 315 °
